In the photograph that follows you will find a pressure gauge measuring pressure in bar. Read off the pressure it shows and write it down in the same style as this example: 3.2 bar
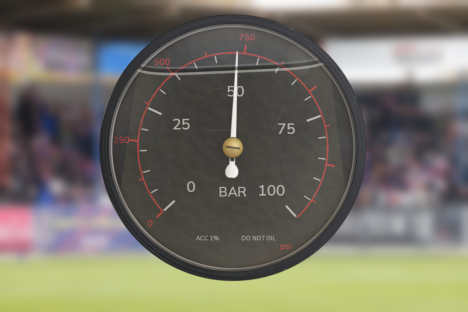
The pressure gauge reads 50 bar
